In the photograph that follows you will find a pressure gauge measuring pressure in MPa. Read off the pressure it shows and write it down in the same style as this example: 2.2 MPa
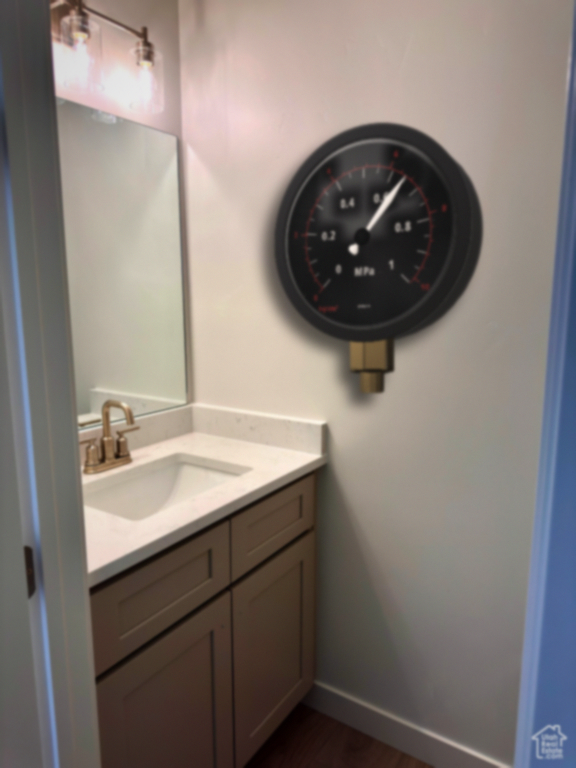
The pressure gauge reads 0.65 MPa
